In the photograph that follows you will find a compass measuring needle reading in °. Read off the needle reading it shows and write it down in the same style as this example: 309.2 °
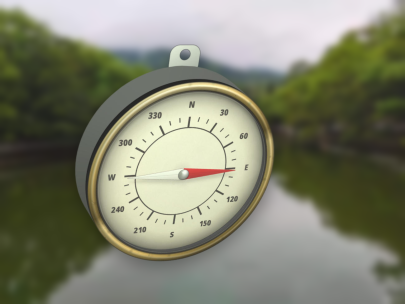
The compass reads 90 °
